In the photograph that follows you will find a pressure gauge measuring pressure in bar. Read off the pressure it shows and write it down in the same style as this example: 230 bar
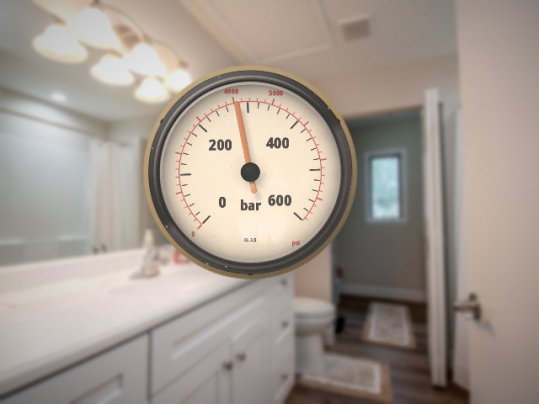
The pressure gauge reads 280 bar
